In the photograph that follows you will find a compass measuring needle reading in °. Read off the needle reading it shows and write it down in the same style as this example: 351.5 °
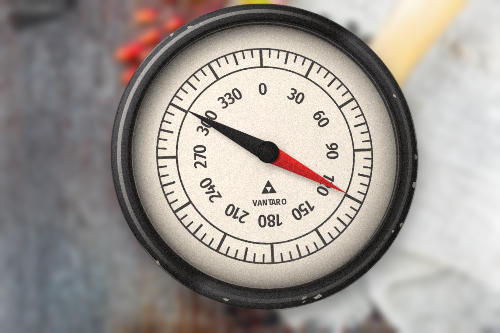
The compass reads 120 °
